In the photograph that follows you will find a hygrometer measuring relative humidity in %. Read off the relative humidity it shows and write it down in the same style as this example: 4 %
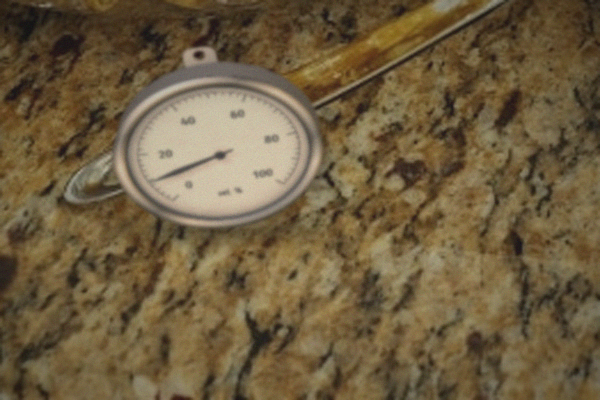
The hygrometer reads 10 %
